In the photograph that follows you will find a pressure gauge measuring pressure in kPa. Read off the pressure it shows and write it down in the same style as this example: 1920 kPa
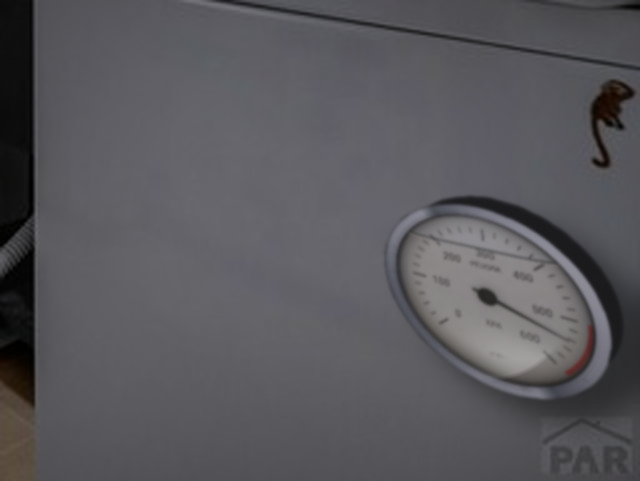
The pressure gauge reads 540 kPa
